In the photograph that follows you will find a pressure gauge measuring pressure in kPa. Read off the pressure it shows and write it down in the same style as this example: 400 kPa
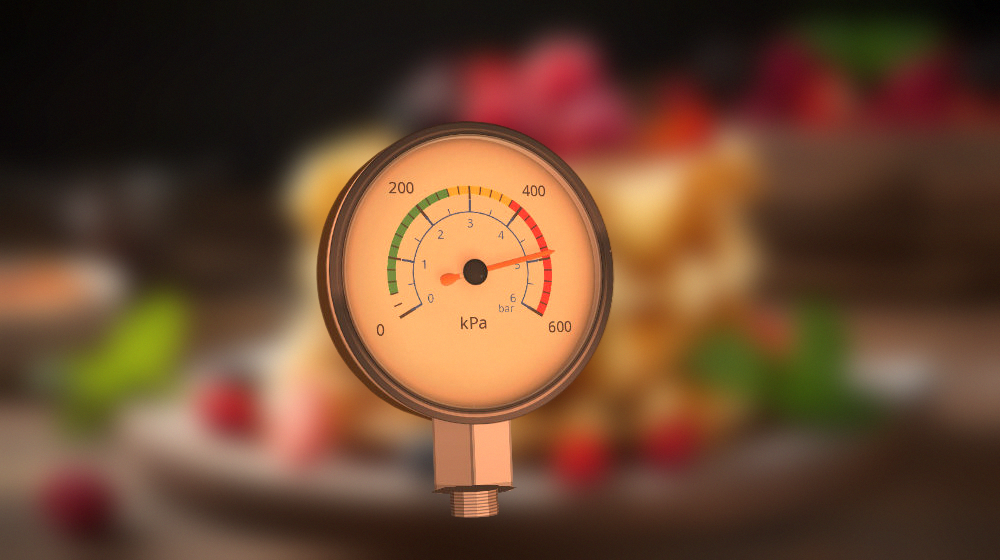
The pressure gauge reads 490 kPa
